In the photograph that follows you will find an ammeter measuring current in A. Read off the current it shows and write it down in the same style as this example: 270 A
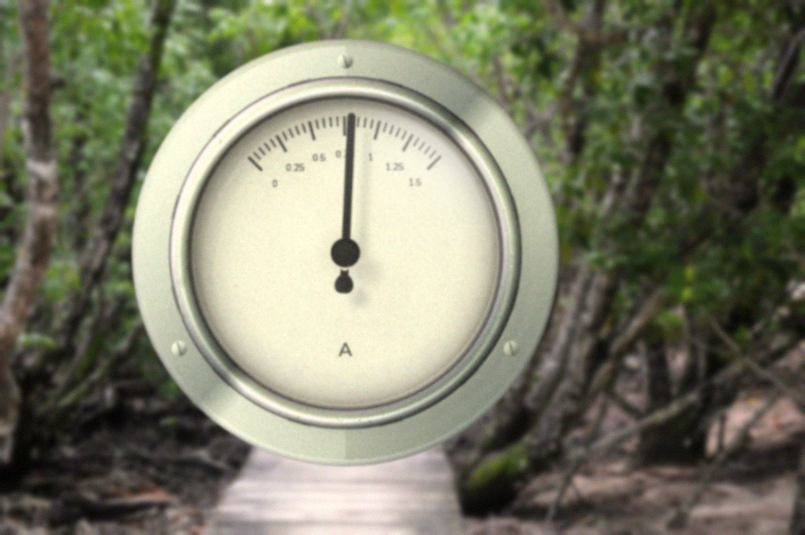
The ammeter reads 0.8 A
